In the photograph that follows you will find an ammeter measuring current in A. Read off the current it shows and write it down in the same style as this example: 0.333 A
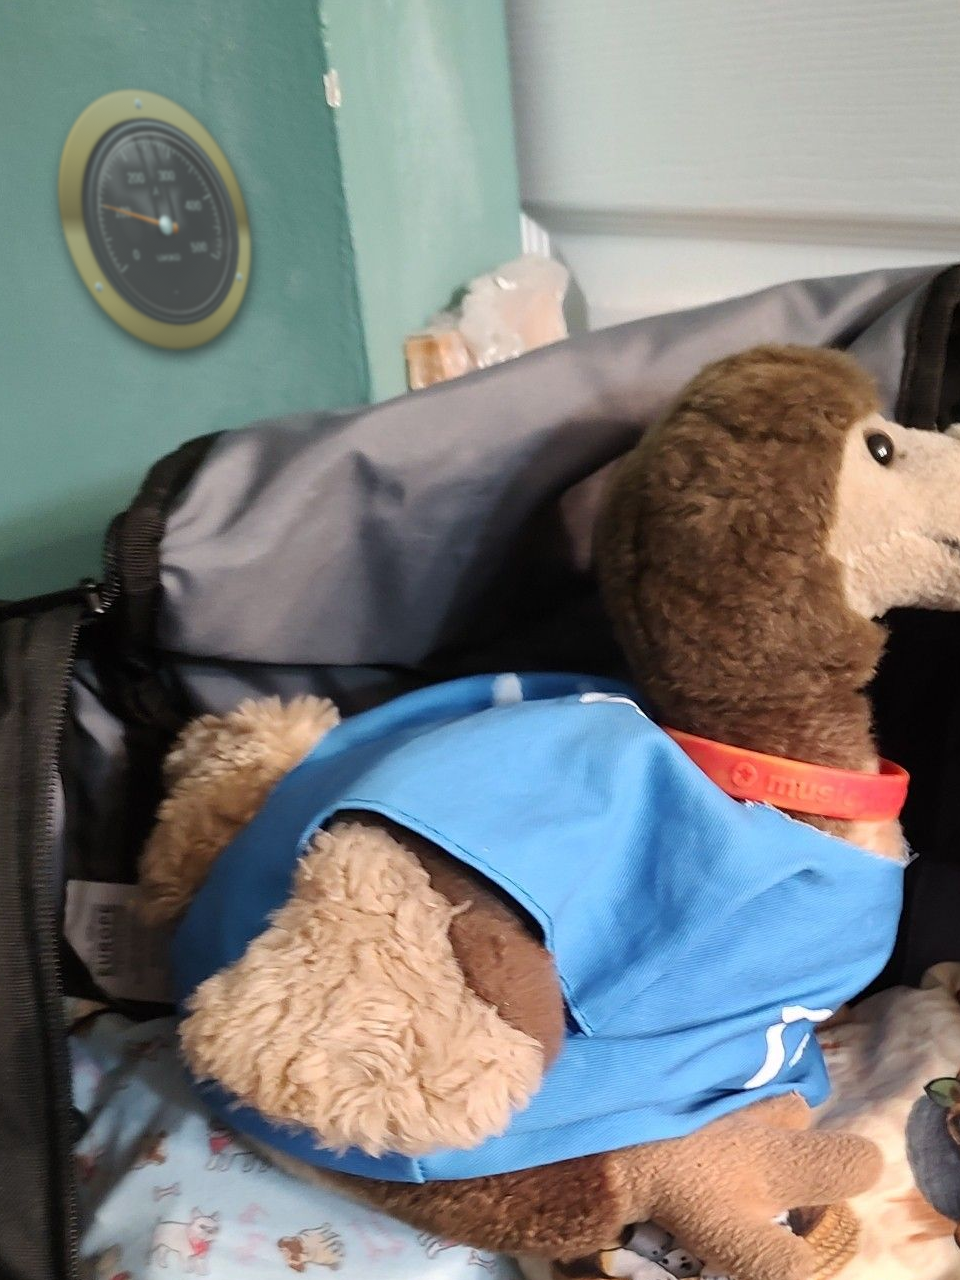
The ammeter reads 100 A
